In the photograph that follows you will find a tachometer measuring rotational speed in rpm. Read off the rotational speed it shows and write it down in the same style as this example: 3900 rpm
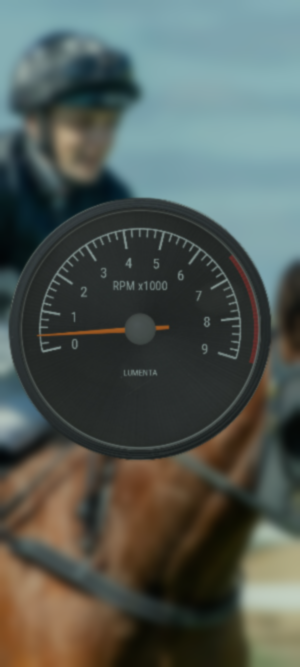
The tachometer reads 400 rpm
